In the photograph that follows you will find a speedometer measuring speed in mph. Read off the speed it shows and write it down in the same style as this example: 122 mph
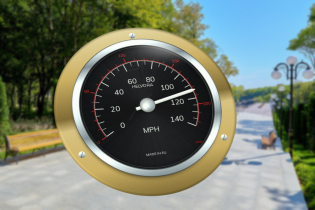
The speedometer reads 115 mph
